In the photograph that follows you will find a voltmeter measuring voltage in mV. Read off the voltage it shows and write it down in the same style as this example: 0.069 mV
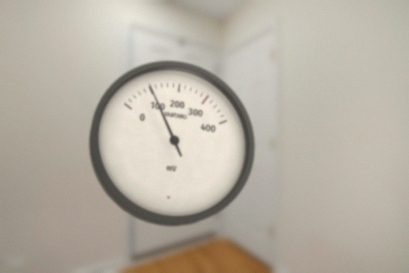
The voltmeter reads 100 mV
